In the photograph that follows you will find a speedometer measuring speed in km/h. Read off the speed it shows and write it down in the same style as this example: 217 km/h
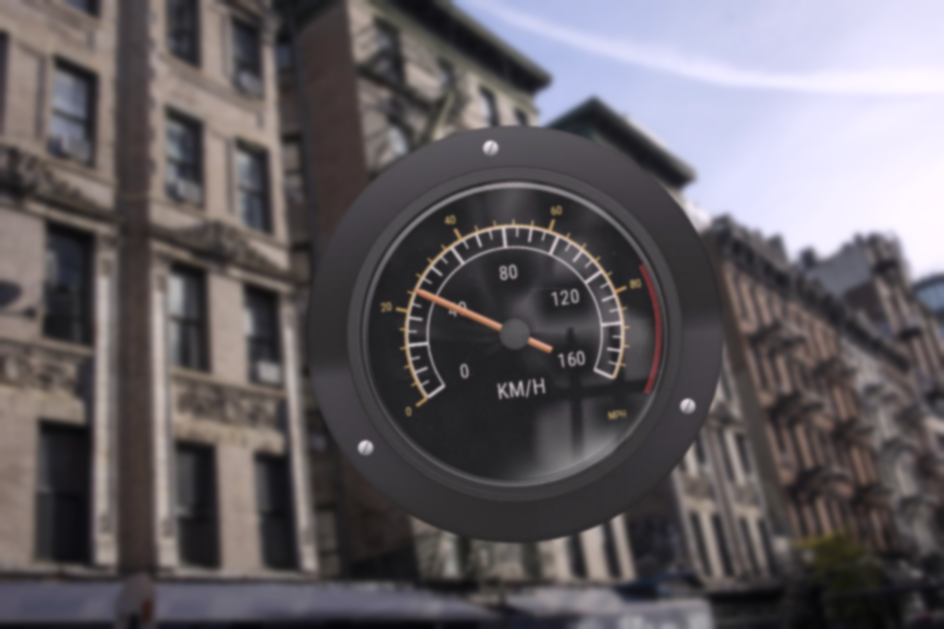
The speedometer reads 40 km/h
